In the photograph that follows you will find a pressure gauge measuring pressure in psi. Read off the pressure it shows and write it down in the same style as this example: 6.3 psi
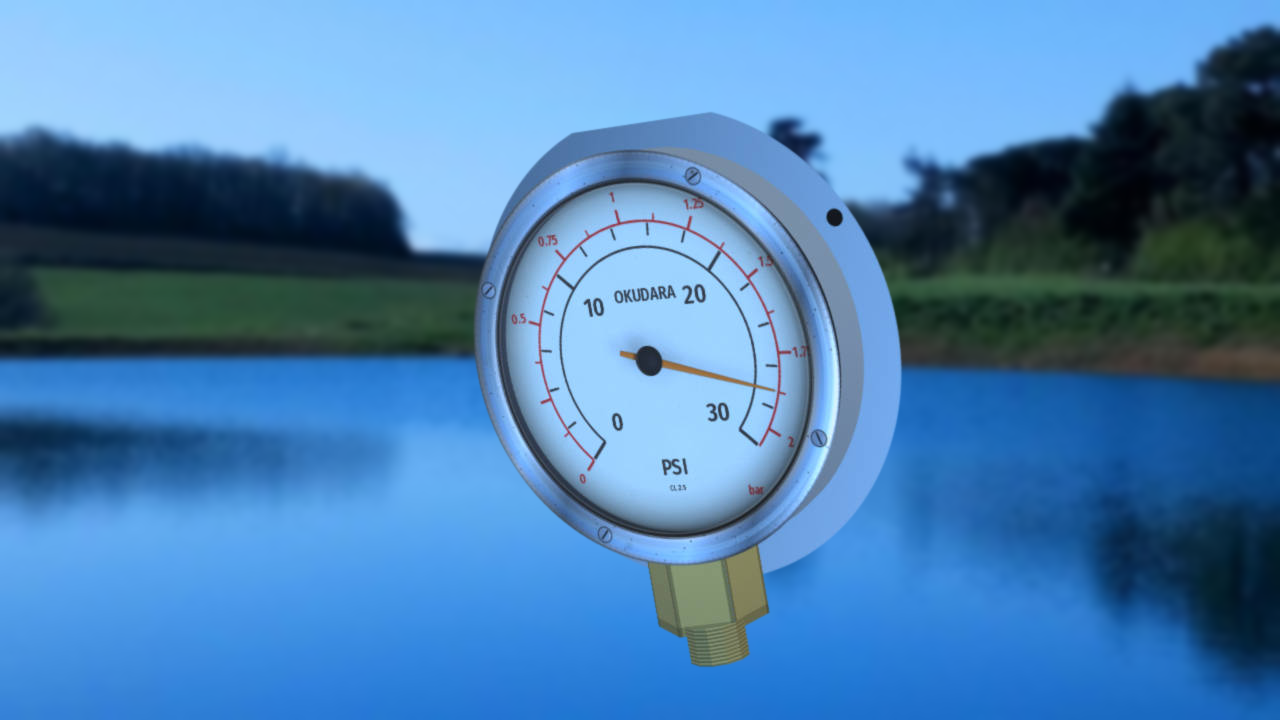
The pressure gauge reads 27 psi
